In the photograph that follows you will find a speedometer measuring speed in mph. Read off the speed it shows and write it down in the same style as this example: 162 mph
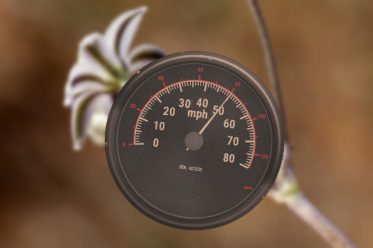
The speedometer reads 50 mph
